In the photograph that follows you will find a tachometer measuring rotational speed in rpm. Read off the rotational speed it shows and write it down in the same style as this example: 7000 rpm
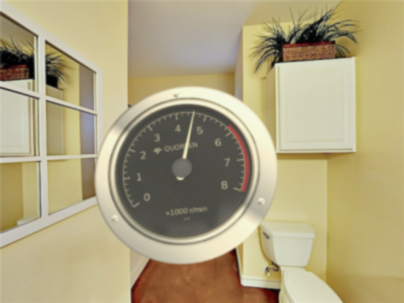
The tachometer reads 4600 rpm
